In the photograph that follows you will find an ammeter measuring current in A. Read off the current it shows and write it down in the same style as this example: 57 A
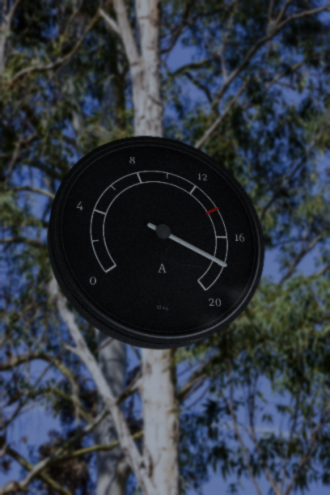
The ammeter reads 18 A
